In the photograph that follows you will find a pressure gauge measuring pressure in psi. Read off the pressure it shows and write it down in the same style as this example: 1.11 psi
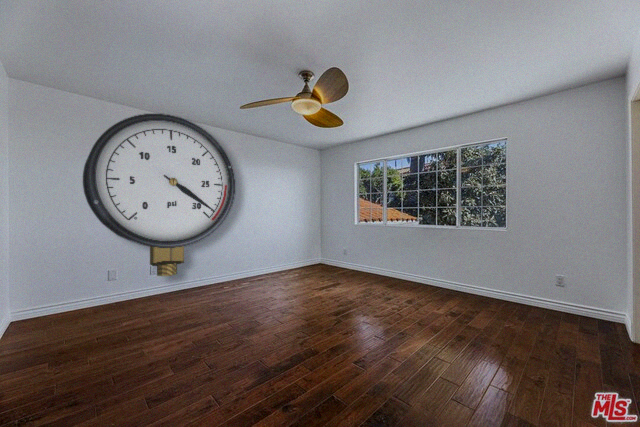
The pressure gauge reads 29 psi
